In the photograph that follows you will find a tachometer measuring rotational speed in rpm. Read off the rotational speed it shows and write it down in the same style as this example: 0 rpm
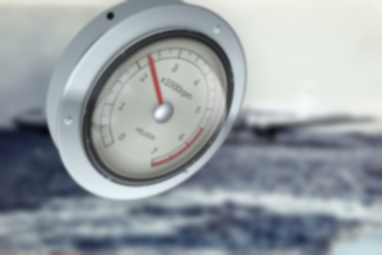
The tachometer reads 2250 rpm
